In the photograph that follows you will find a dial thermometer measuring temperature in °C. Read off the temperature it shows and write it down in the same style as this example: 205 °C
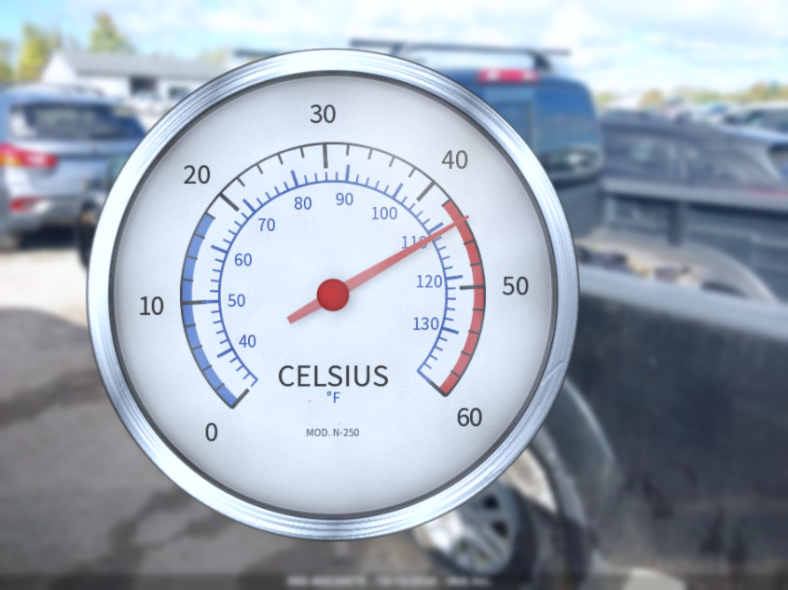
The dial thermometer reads 44 °C
